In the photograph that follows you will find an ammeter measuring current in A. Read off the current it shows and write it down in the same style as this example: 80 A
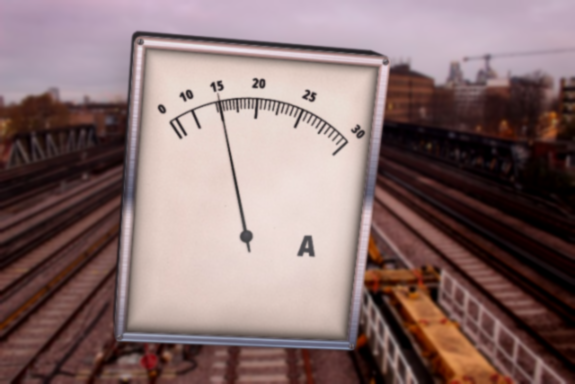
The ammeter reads 15 A
